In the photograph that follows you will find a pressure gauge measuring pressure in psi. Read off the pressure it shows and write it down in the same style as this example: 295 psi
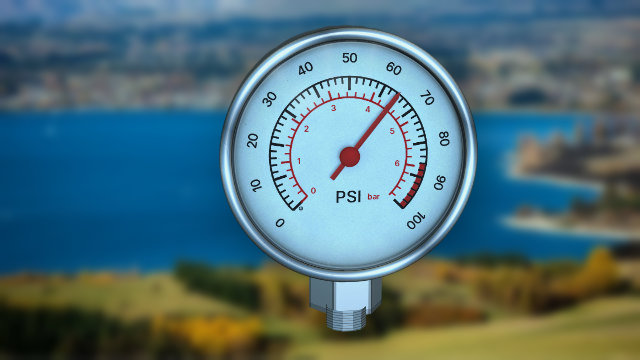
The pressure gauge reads 64 psi
